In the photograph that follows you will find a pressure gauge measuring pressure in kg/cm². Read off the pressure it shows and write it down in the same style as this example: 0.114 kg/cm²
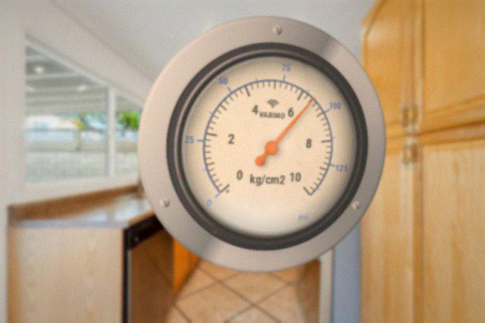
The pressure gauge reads 6.4 kg/cm²
